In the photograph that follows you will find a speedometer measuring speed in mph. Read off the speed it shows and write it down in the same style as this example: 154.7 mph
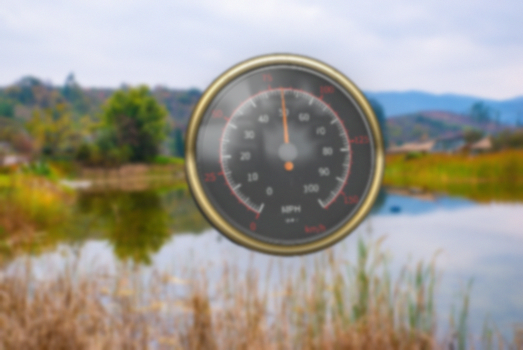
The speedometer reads 50 mph
